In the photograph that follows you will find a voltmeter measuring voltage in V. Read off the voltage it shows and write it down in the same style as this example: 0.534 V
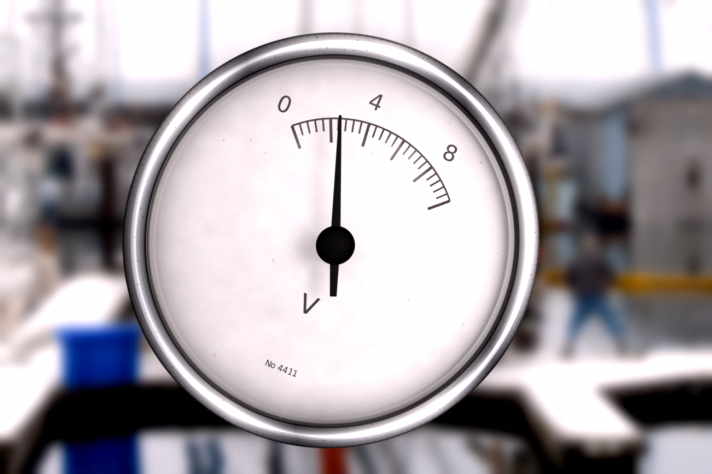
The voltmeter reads 2.4 V
